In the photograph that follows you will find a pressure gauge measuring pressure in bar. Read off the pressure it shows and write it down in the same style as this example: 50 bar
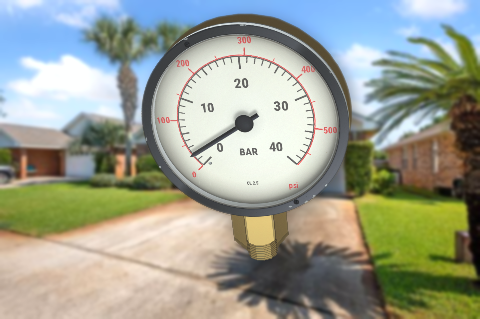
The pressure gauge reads 2 bar
